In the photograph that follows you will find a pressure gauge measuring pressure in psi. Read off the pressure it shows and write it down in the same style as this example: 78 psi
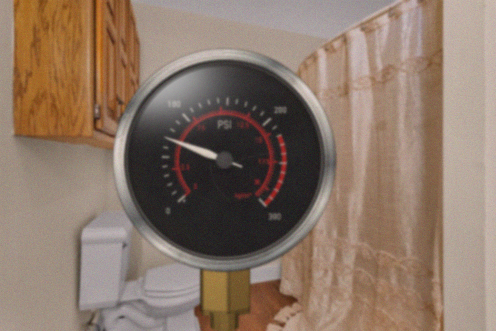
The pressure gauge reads 70 psi
